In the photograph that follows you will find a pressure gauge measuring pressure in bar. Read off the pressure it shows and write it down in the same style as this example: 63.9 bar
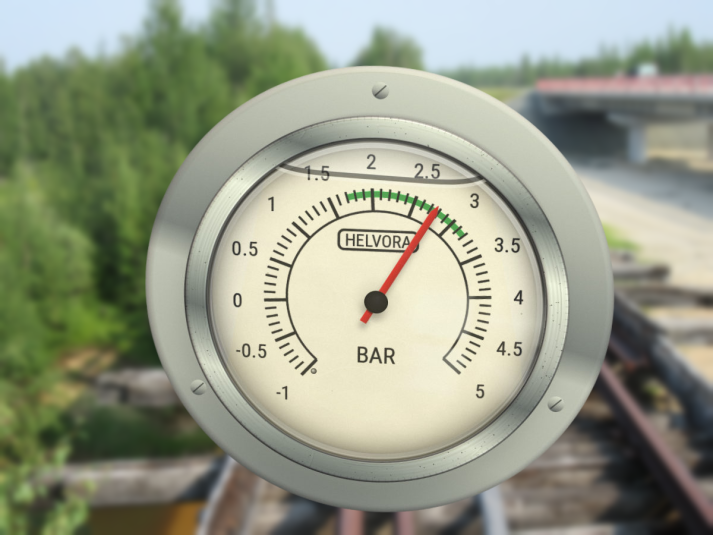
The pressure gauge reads 2.75 bar
